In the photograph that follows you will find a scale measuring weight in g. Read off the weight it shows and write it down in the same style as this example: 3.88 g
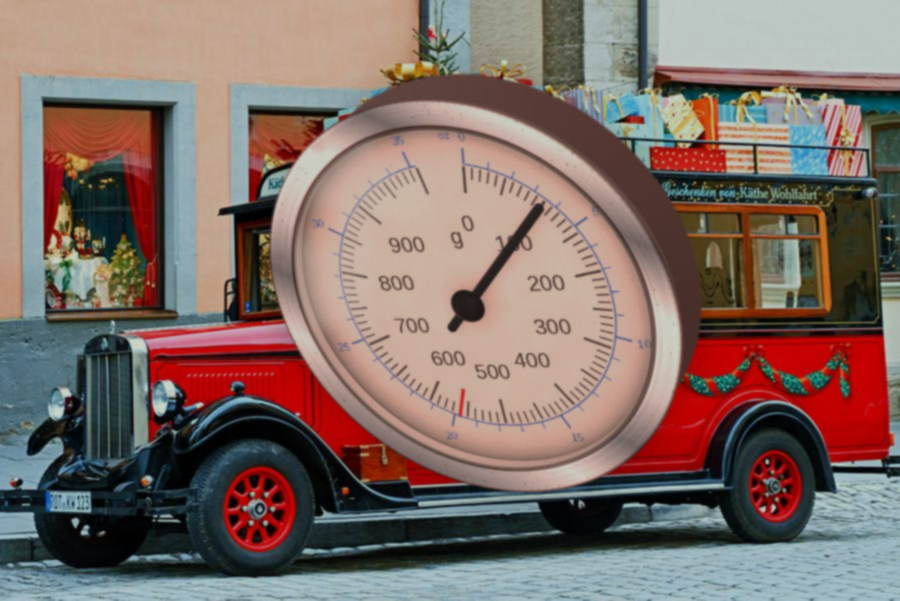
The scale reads 100 g
